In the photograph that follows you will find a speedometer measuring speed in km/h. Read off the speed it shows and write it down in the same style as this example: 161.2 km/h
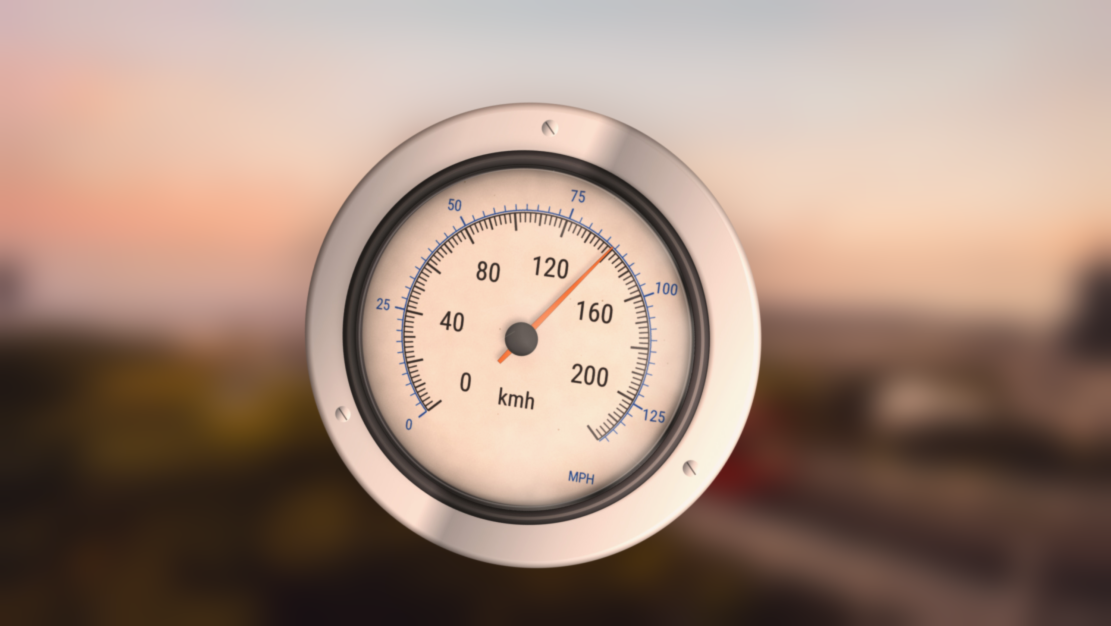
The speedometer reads 140 km/h
